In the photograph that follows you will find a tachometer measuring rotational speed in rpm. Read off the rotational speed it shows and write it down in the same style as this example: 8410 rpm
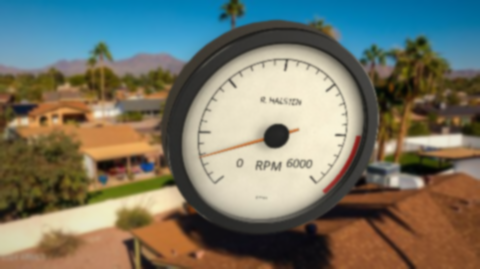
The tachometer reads 600 rpm
